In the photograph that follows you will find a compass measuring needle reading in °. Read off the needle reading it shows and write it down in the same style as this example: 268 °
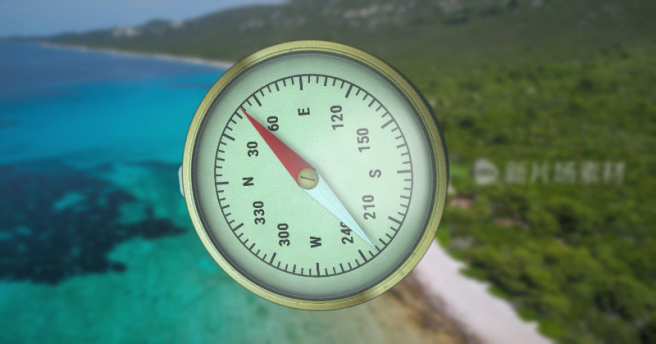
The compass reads 50 °
